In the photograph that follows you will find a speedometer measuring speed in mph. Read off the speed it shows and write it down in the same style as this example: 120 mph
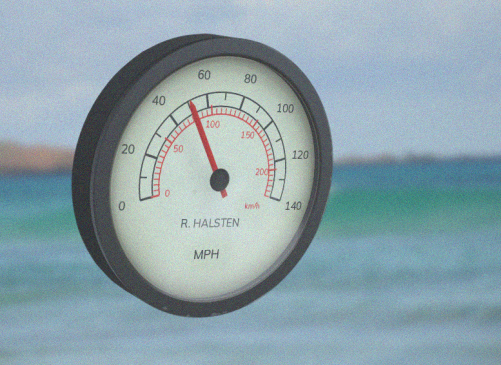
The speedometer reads 50 mph
